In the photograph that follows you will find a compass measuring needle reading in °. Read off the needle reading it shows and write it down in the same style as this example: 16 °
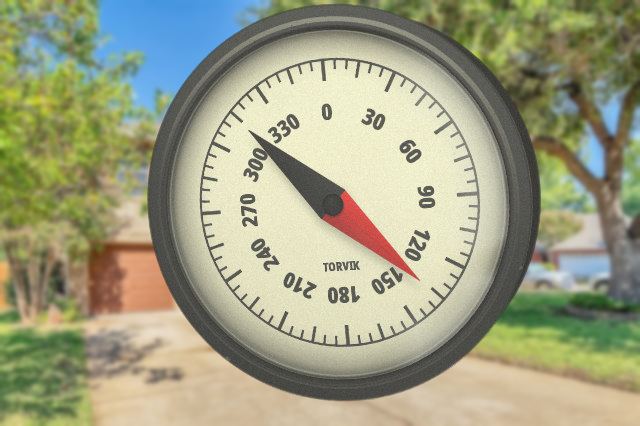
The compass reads 135 °
